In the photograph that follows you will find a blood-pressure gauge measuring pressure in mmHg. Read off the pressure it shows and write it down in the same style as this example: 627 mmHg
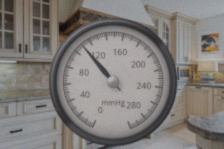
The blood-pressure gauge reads 110 mmHg
